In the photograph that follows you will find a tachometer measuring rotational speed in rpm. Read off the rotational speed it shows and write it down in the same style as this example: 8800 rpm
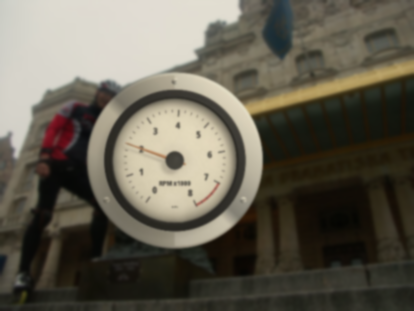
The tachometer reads 2000 rpm
